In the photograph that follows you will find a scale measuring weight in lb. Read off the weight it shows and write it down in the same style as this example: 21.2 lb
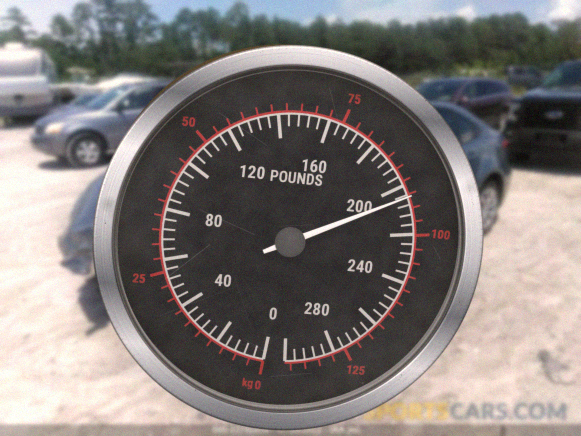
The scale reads 204 lb
